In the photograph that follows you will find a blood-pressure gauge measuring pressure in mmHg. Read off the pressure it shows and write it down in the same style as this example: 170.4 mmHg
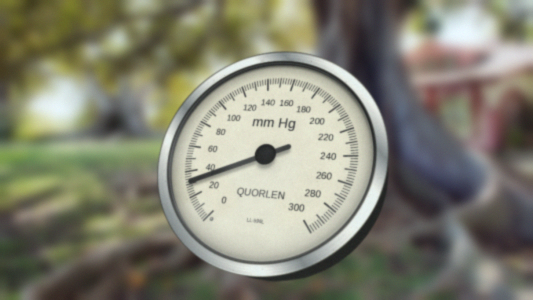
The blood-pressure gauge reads 30 mmHg
